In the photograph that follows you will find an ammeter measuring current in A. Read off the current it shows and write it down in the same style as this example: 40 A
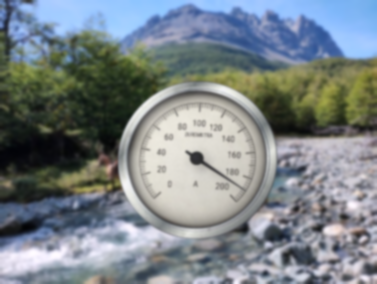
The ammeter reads 190 A
